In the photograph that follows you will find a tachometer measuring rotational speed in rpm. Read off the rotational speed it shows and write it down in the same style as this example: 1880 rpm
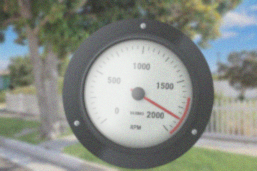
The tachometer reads 1850 rpm
